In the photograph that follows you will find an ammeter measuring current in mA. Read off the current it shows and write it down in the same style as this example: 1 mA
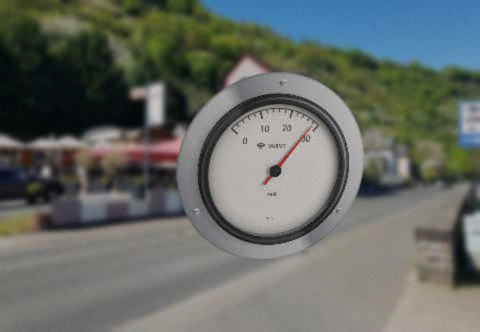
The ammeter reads 28 mA
